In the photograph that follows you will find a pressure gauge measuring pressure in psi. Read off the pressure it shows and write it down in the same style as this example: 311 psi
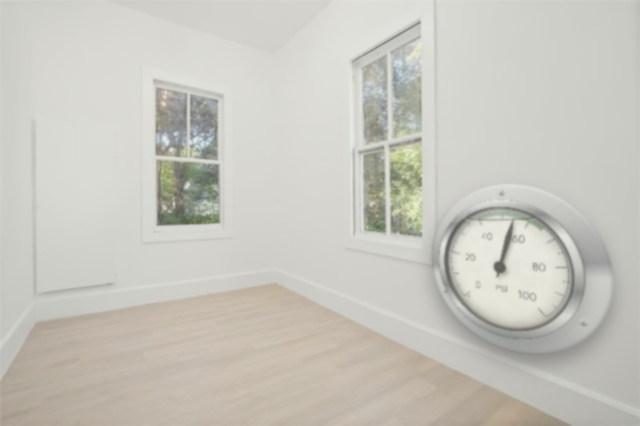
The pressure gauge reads 55 psi
